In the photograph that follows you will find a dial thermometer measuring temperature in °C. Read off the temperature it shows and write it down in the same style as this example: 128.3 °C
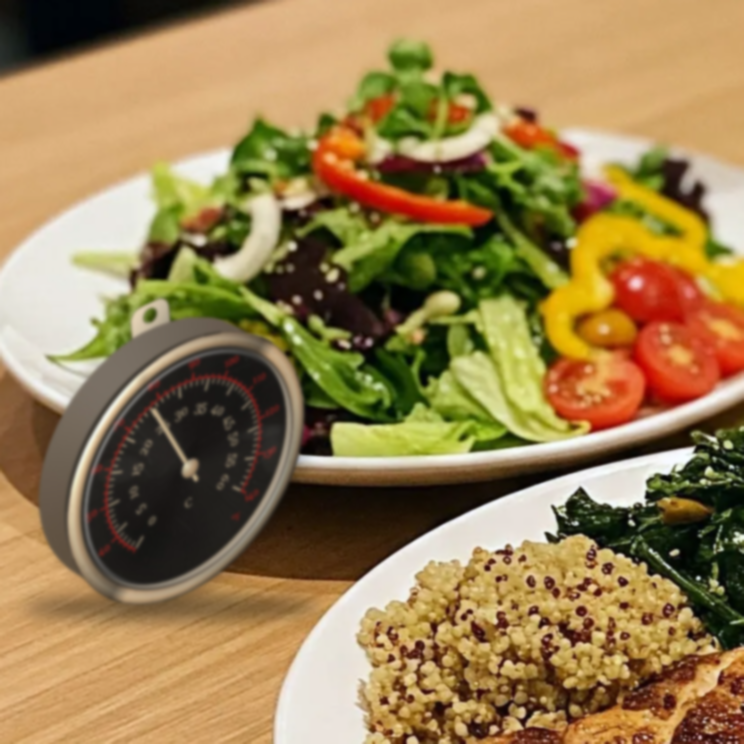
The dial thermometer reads 25 °C
